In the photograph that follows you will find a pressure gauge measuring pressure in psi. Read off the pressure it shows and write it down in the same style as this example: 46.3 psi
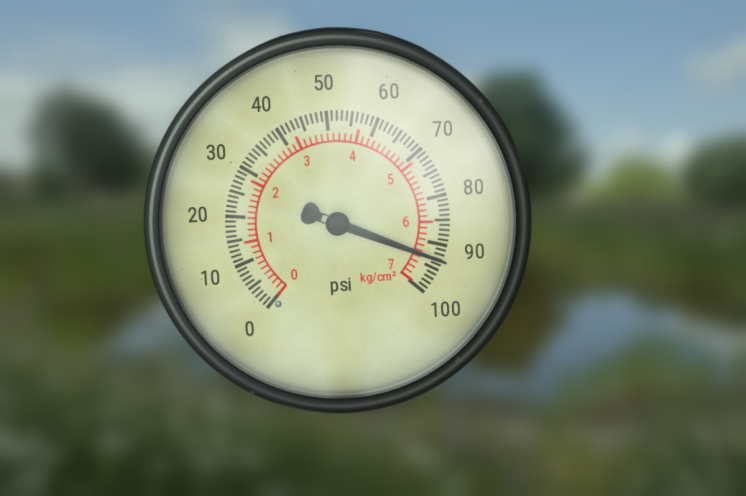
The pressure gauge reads 93 psi
